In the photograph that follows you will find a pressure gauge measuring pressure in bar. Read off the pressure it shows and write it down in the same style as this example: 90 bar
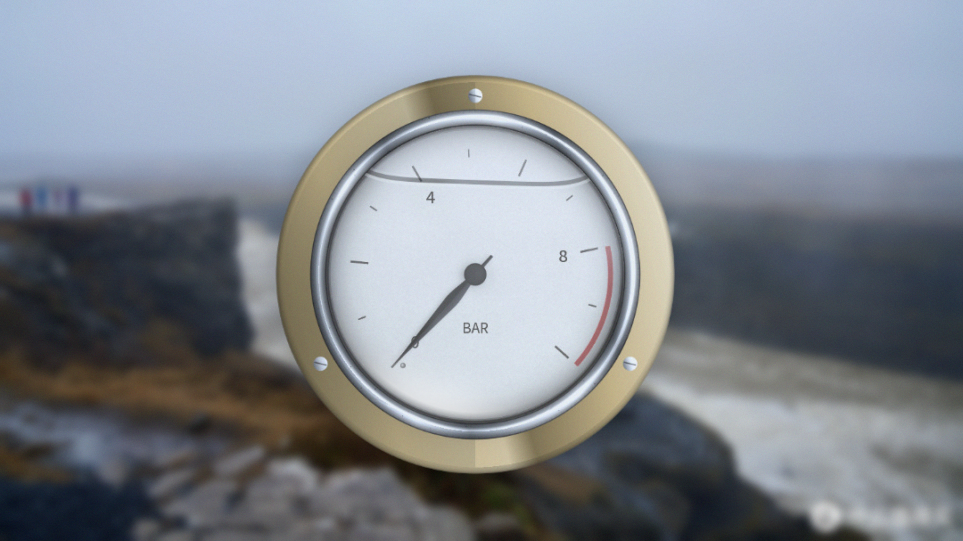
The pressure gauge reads 0 bar
